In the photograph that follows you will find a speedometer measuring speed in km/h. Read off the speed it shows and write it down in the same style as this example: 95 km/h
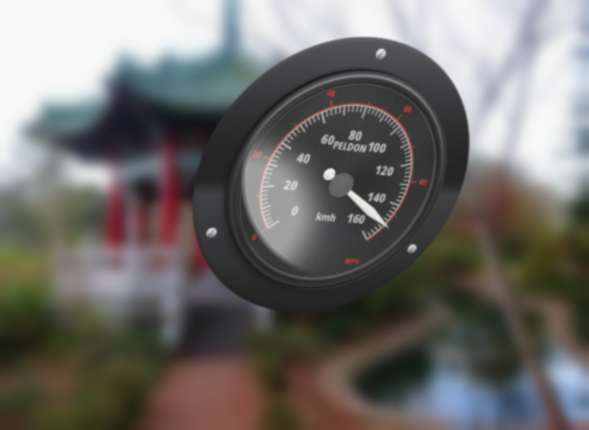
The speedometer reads 150 km/h
